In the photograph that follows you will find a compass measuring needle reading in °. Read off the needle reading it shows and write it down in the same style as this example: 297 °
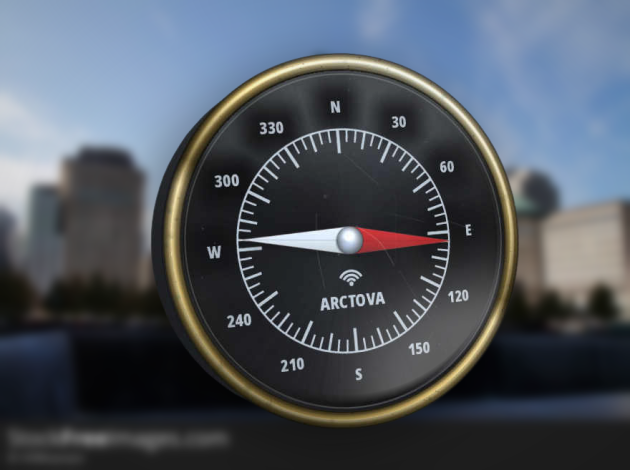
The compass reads 95 °
